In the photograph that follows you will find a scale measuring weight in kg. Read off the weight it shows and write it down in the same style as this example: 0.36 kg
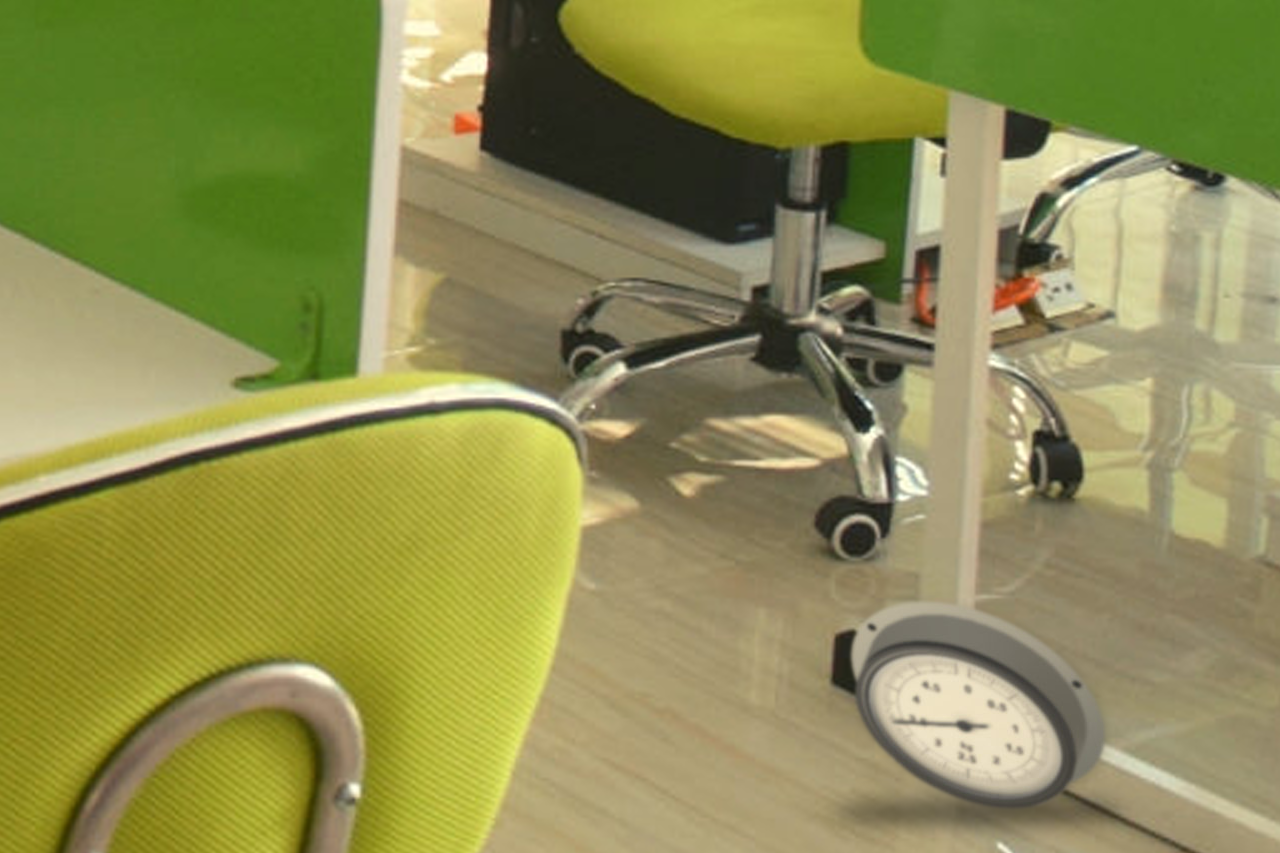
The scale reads 3.5 kg
